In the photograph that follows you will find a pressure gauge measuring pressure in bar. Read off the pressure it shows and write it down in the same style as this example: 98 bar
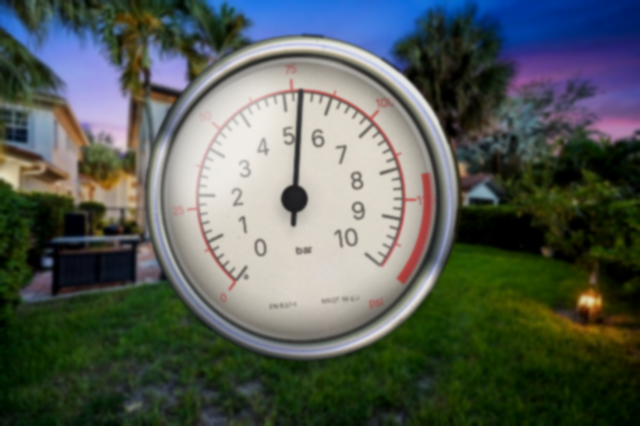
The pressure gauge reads 5.4 bar
